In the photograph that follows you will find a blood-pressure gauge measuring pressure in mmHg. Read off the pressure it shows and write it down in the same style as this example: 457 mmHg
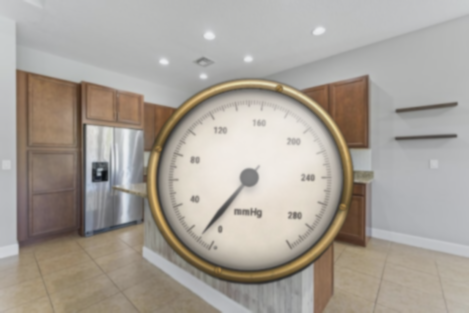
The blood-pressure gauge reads 10 mmHg
